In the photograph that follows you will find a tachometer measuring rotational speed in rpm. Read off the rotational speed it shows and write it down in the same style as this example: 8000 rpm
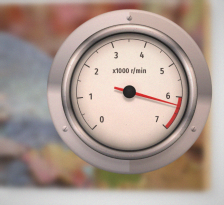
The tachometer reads 6250 rpm
